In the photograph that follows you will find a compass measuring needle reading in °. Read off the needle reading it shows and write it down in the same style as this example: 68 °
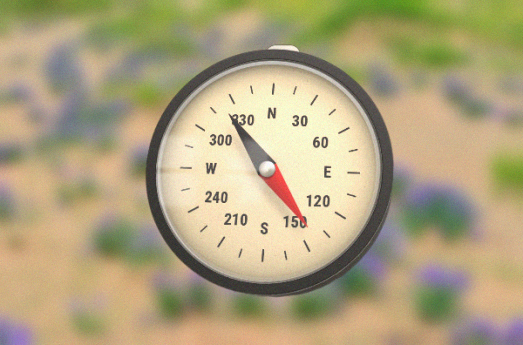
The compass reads 142.5 °
